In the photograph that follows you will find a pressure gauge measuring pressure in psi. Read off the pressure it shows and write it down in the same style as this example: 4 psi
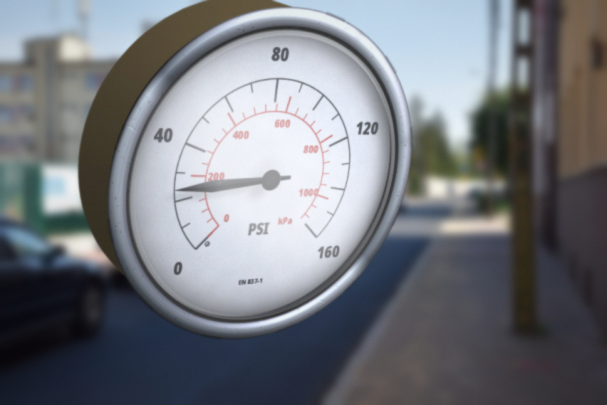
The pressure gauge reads 25 psi
